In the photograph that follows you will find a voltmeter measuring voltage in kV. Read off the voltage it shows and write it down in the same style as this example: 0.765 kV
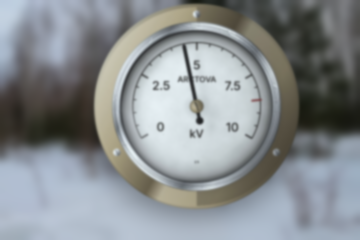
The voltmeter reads 4.5 kV
